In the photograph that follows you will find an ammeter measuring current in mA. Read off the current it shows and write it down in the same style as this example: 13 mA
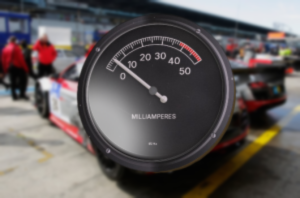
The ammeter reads 5 mA
